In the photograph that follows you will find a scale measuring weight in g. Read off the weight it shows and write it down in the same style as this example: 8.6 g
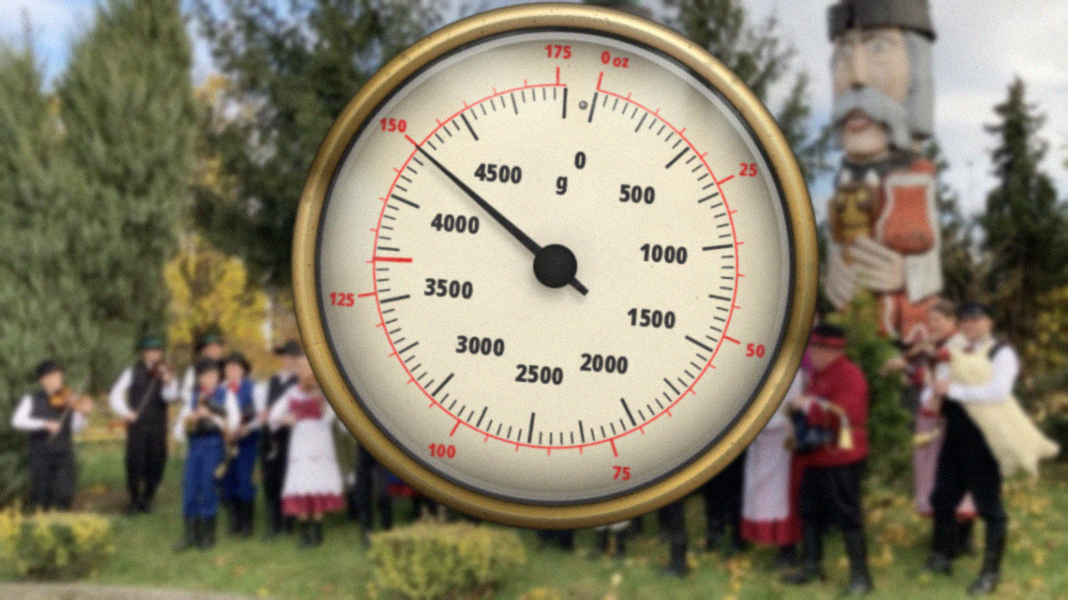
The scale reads 4250 g
